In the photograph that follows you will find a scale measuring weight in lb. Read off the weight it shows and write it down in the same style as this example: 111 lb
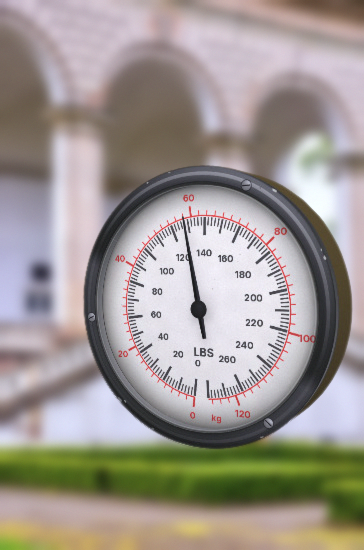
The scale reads 130 lb
